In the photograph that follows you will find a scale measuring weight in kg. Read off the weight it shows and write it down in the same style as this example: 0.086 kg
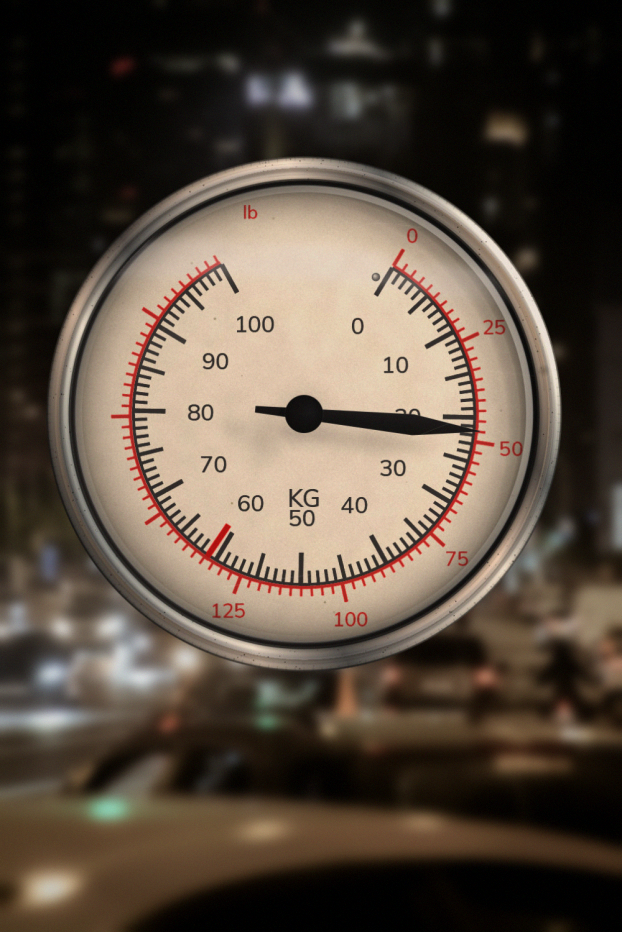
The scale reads 21.5 kg
